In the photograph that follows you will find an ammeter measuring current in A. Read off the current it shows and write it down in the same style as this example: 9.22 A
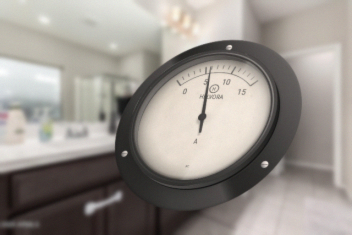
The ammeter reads 6 A
